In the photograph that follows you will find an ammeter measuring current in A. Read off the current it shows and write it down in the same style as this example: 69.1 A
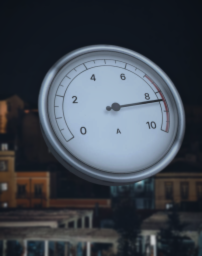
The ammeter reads 8.5 A
